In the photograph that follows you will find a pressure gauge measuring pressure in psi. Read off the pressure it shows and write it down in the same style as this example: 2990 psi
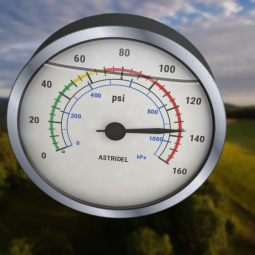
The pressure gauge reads 135 psi
